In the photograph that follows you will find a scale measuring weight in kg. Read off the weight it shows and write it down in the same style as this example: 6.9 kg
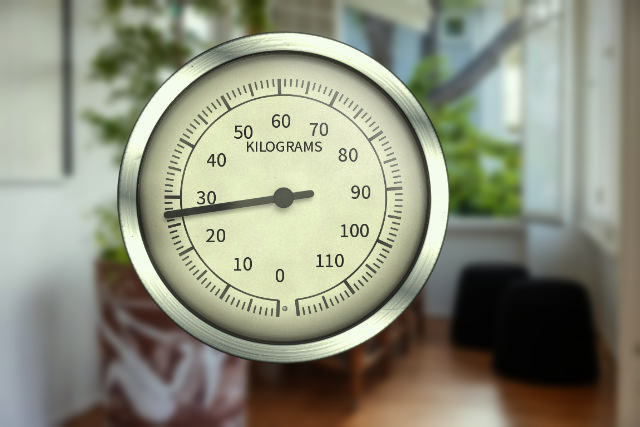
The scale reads 27 kg
